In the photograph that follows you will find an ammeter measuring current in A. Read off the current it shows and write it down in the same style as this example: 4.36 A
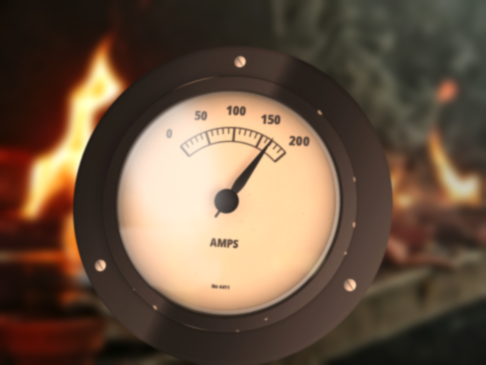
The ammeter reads 170 A
